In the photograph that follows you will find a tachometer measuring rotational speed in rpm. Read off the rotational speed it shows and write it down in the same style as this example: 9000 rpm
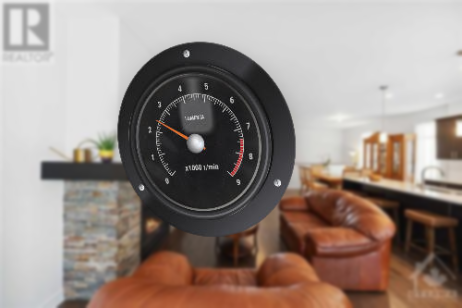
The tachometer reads 2500 rpm
